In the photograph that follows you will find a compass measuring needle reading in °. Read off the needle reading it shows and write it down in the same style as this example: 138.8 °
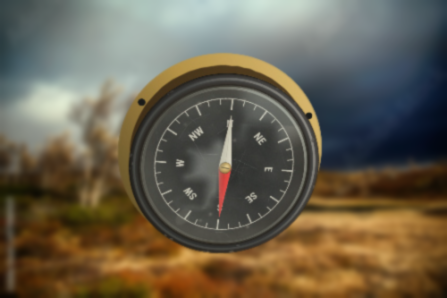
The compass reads 180 °
